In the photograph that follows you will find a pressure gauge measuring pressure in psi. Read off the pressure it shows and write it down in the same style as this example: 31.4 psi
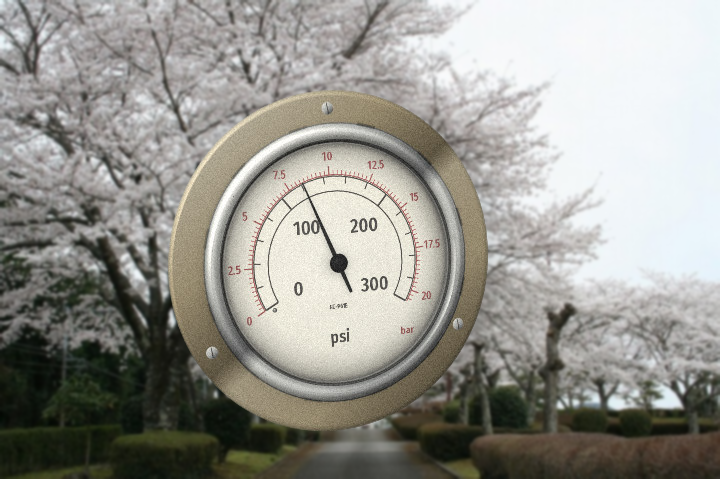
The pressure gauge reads 120 psi
